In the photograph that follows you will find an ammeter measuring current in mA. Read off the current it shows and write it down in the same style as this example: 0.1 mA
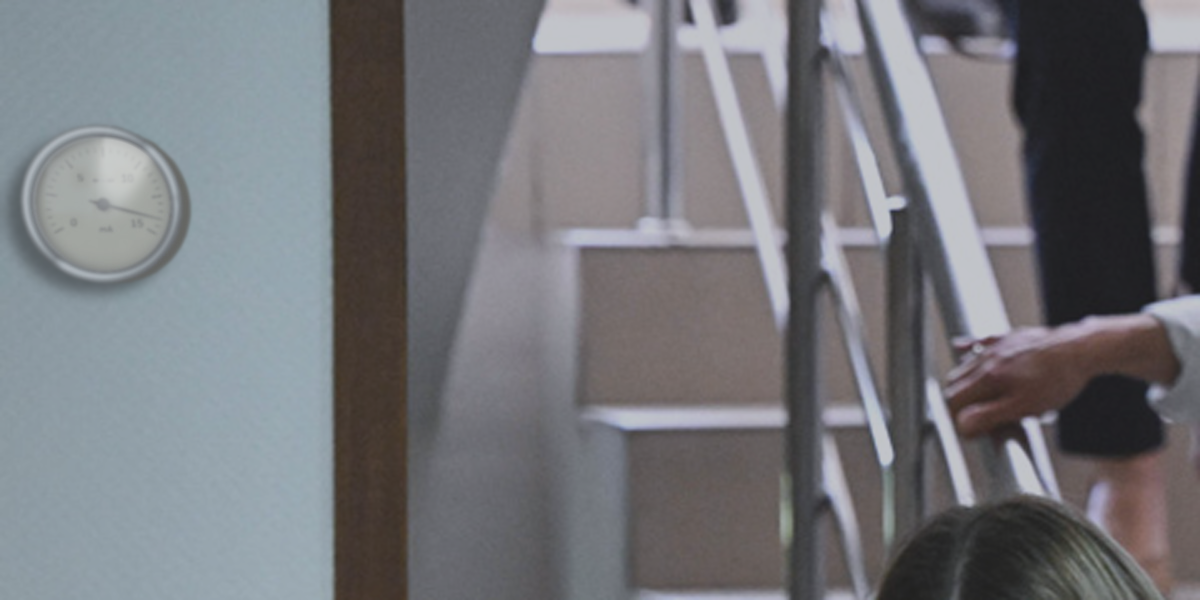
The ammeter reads 14 mA
